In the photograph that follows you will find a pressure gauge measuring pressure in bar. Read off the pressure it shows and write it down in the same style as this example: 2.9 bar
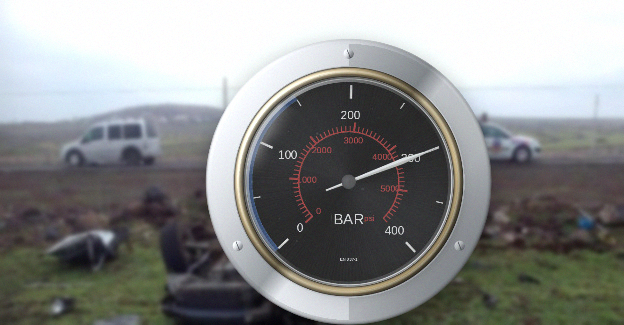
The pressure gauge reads 300 bar
